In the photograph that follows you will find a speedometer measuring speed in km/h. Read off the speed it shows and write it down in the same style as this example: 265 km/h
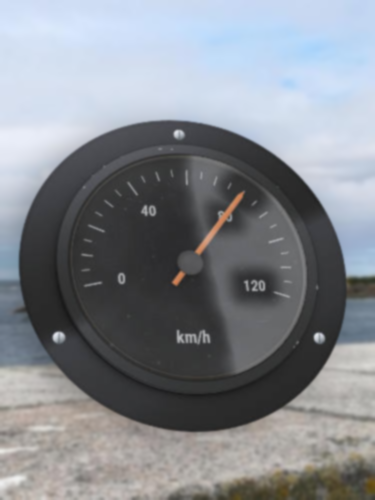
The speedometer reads 80 km/h
